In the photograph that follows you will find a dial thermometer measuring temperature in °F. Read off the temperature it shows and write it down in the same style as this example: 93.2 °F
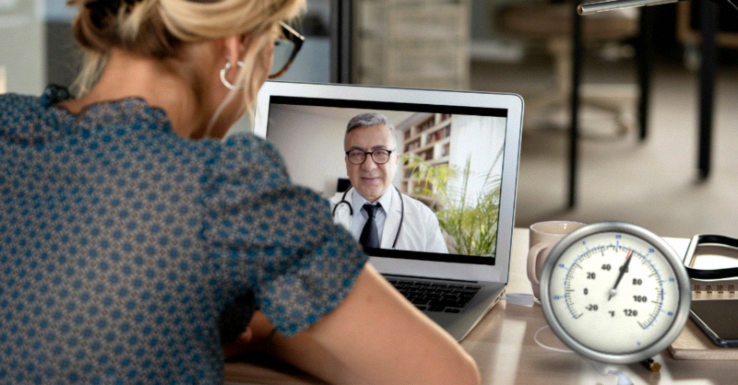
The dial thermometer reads 60 °F
